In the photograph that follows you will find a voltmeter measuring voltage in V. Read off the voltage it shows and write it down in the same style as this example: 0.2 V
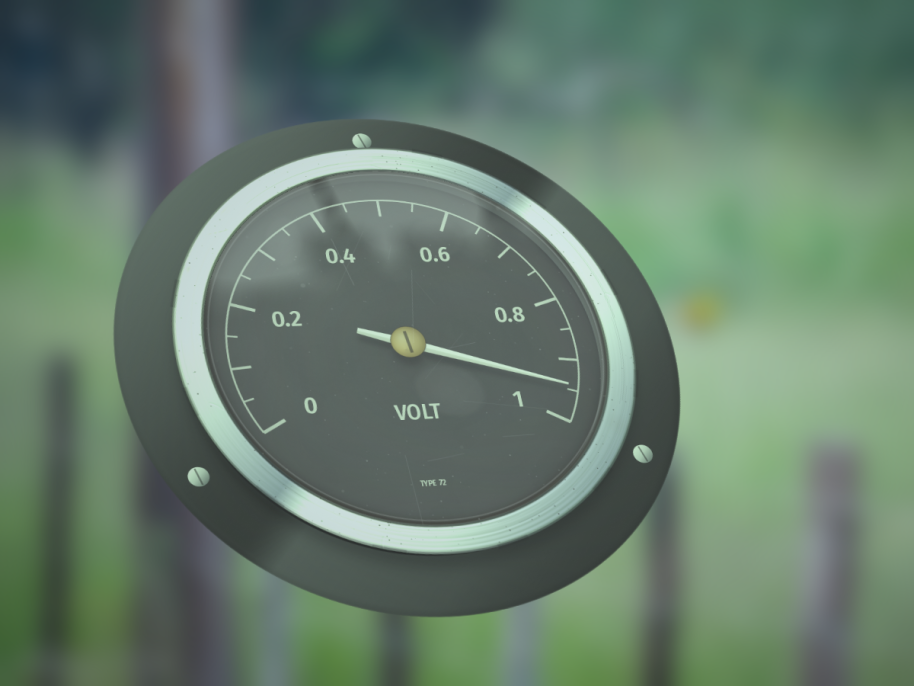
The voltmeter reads 0.95 V
